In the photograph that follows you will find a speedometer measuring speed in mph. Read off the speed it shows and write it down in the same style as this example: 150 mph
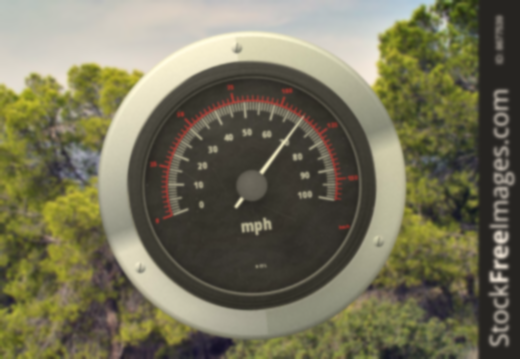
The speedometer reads 70 mph
